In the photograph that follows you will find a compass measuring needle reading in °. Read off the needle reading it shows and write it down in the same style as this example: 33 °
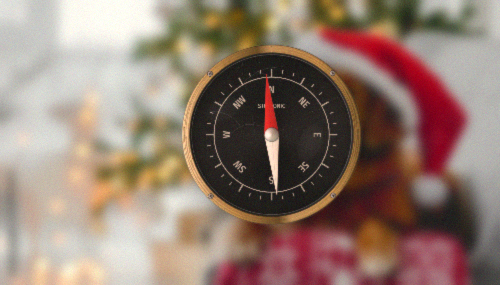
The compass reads 355 °
